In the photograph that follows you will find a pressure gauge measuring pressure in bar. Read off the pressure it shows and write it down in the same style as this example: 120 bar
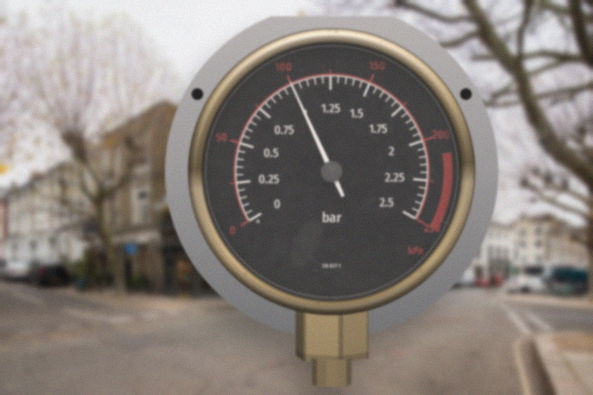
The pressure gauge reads 1 bar
